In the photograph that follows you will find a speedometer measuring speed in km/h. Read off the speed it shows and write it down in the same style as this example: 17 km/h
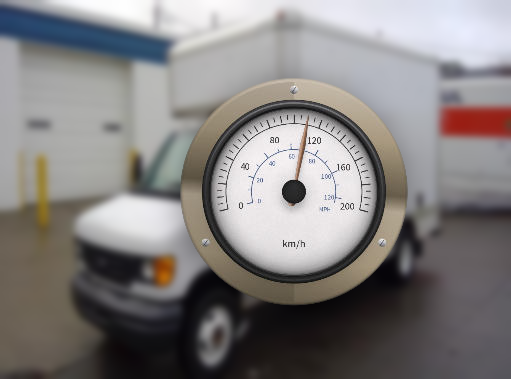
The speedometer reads 110 km/h
